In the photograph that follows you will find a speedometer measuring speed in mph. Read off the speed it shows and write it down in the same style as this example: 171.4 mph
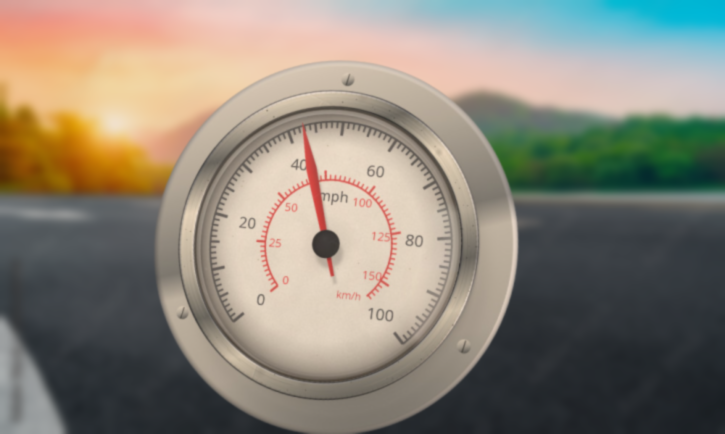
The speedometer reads 43 mph
